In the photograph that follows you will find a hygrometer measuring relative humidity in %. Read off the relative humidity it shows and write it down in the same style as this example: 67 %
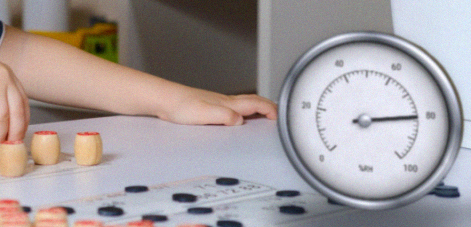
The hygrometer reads 80 %
